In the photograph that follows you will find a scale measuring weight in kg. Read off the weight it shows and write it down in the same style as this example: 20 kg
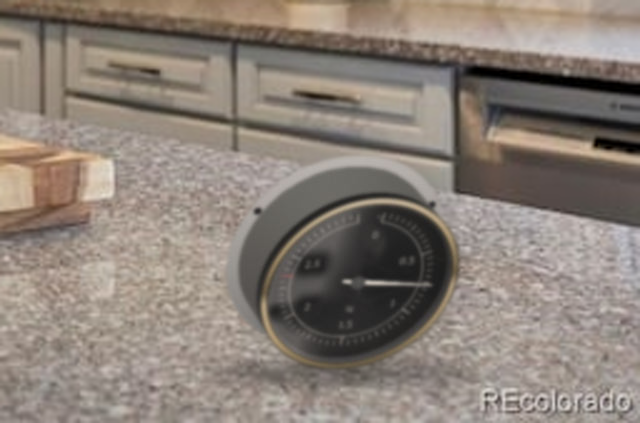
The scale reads 0.75 kg
